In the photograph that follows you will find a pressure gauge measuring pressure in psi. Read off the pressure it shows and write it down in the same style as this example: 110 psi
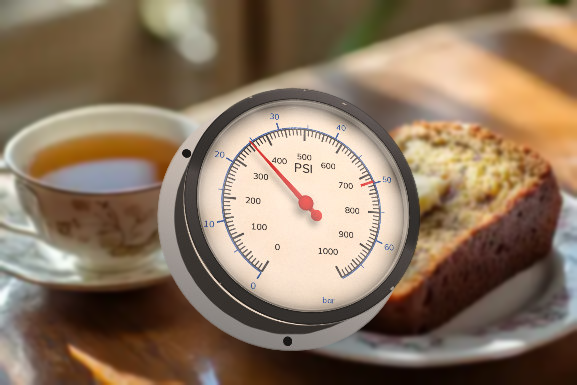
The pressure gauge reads 350 psi
